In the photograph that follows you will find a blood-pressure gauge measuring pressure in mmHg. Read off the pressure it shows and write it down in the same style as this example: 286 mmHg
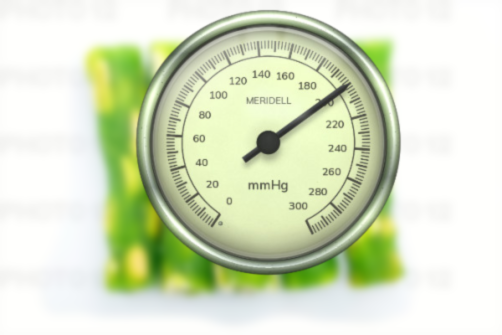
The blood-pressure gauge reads 200 mmHg
